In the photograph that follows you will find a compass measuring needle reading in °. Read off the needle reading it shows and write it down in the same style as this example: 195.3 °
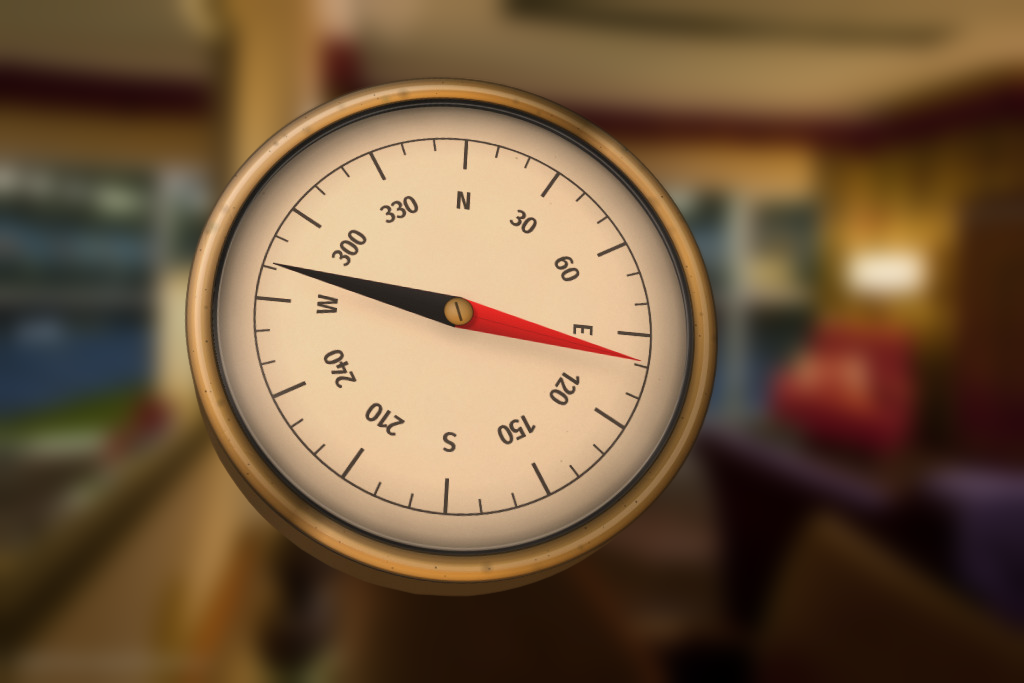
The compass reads 100 °
